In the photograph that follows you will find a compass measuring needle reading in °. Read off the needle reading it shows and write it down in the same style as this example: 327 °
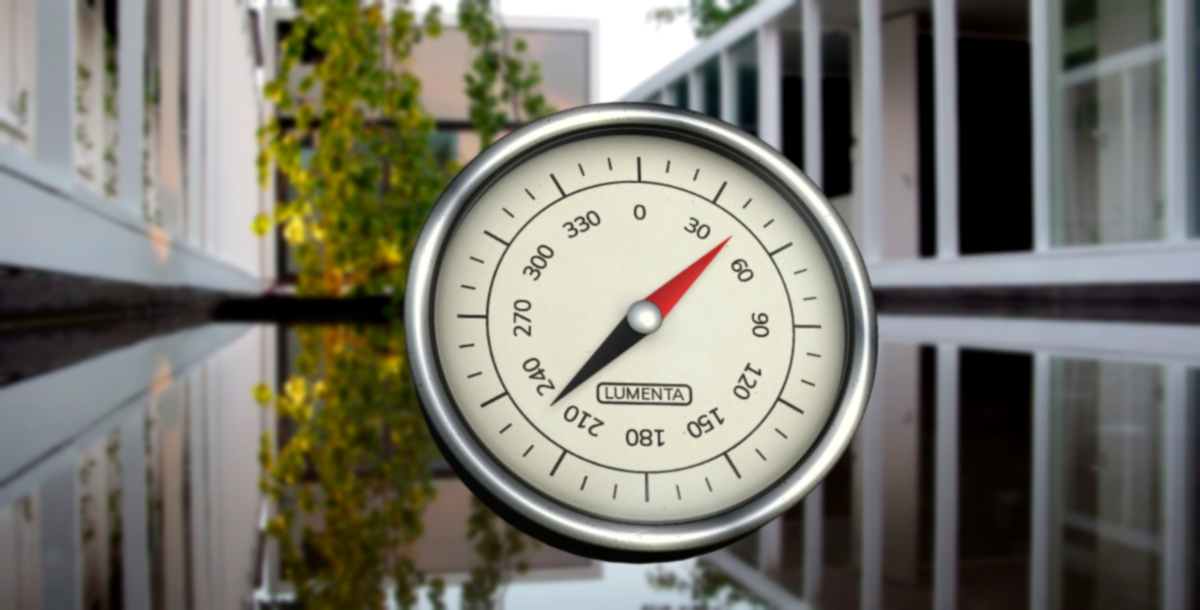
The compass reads 45 °
